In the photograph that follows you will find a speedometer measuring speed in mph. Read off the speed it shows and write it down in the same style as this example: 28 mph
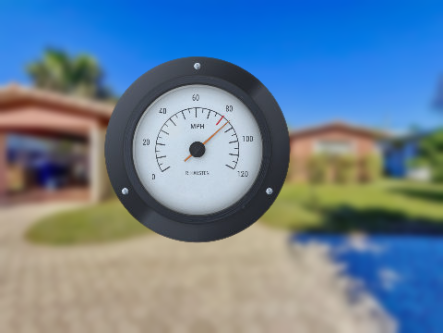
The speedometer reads 85 mph
